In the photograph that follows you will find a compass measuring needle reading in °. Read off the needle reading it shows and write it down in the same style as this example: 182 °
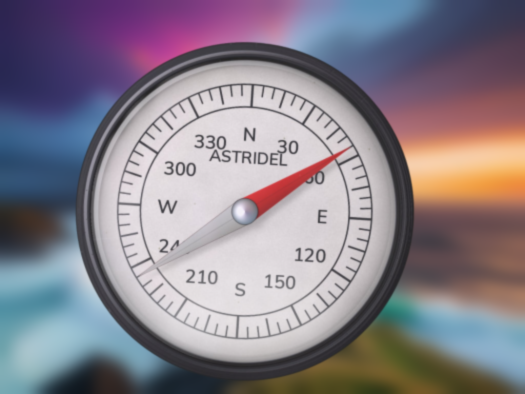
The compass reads 55 °
